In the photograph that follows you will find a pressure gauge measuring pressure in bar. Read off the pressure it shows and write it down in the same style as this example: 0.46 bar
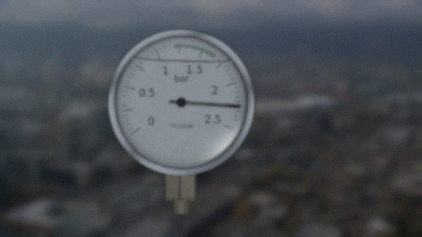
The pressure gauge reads 2.25 bar
